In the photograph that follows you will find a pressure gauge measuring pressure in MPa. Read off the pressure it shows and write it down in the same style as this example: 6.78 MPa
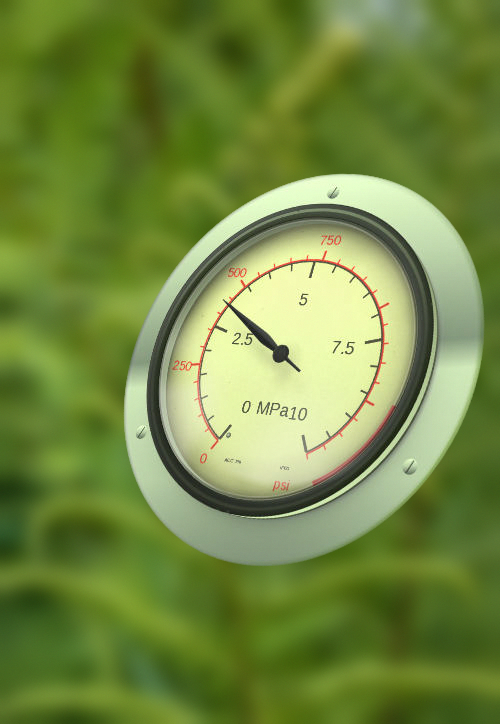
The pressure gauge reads 3 MPa
